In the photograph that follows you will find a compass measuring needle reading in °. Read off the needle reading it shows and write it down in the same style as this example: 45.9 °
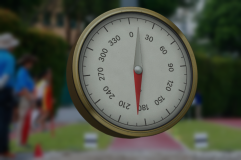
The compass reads 190 °
